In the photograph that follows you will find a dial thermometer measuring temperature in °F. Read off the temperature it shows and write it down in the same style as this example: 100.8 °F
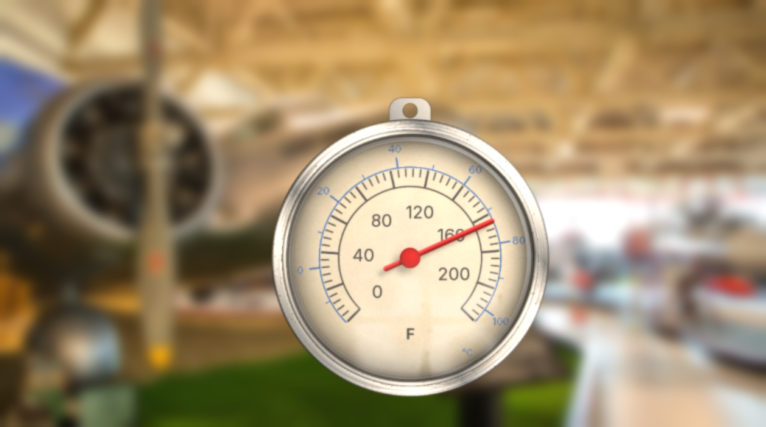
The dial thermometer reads 164 °F
